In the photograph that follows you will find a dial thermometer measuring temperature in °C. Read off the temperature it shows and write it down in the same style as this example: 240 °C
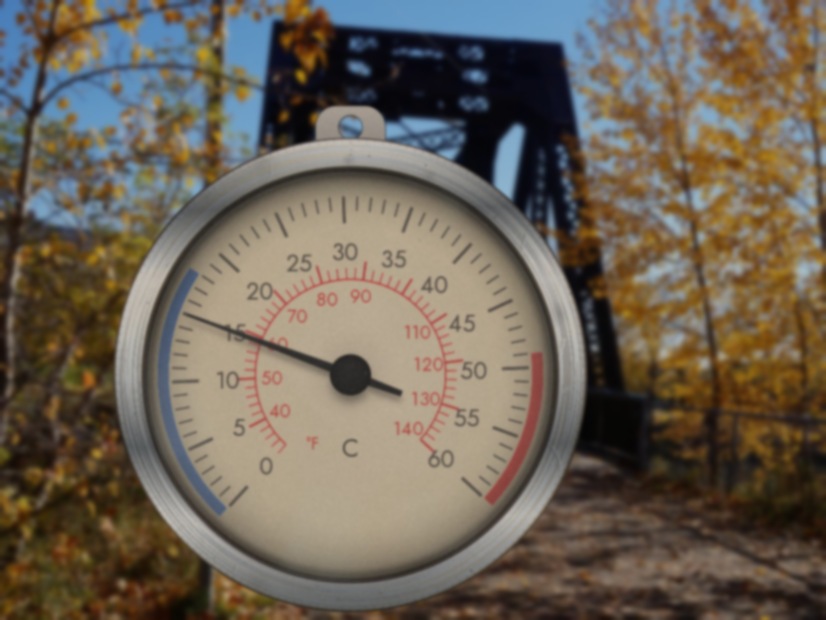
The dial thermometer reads 15 °C
